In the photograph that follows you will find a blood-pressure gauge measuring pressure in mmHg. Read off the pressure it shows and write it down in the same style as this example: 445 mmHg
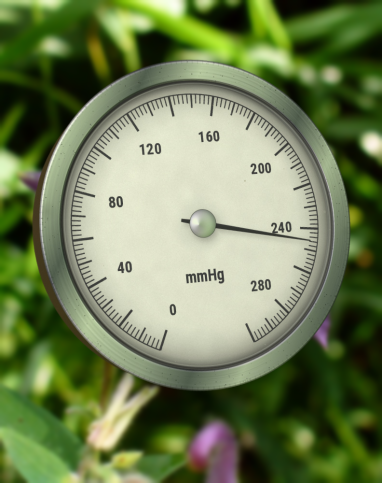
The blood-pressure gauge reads 246 mmHg
